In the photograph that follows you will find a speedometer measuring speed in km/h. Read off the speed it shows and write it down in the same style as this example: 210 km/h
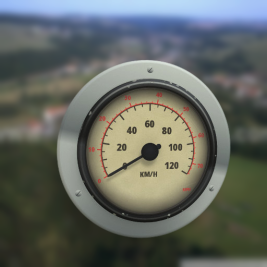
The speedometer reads 0 km/h
